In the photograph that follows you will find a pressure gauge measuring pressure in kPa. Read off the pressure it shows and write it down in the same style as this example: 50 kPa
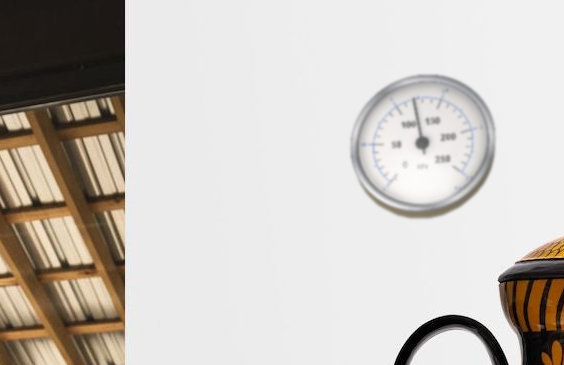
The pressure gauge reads 120 kPa
